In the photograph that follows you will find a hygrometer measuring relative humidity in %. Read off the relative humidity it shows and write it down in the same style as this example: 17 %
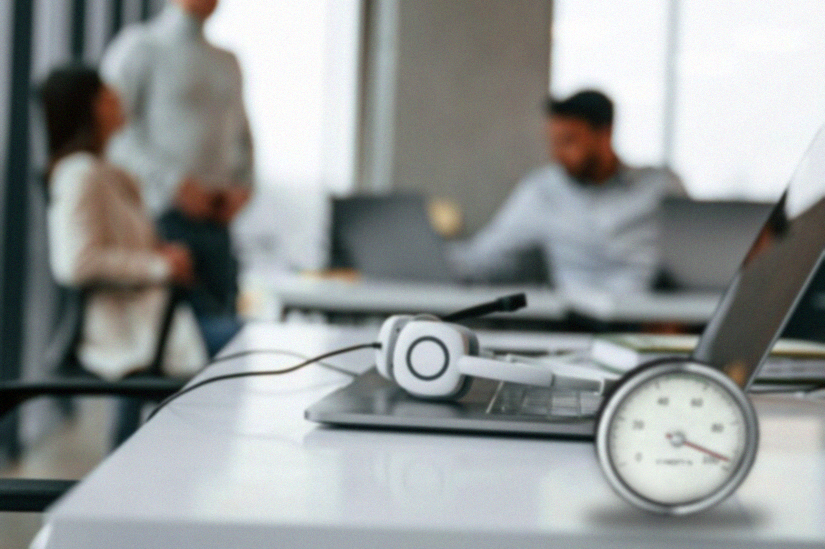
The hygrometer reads 96 %
